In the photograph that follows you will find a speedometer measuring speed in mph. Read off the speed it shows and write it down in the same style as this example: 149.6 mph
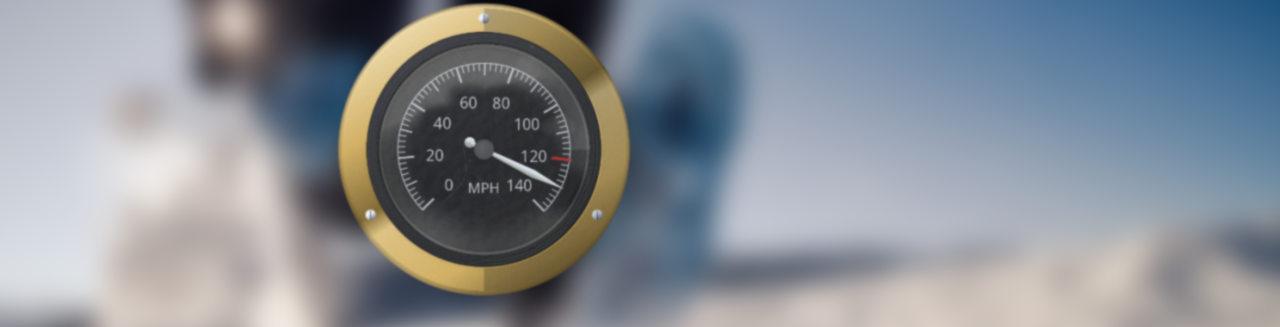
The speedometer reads 130 mph
